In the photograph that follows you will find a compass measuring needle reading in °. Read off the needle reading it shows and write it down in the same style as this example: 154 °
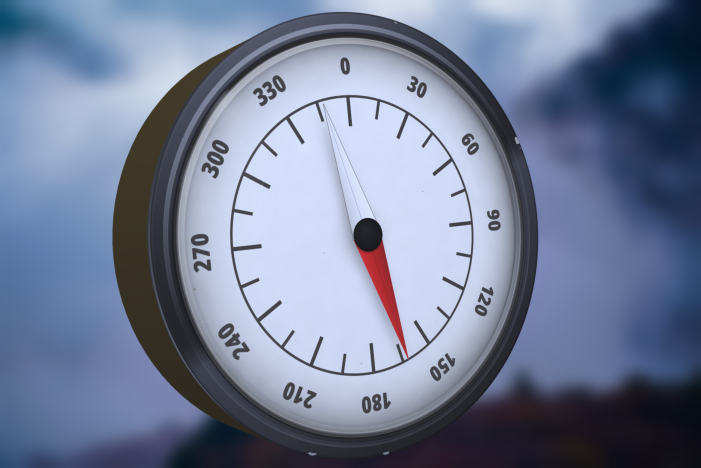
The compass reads 165 °
